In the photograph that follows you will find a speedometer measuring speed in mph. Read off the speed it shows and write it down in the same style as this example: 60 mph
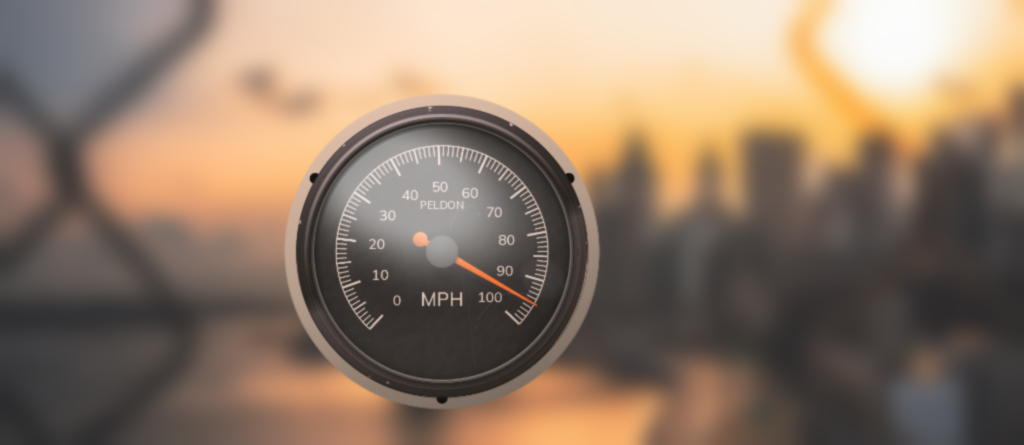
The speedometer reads 95 mph
